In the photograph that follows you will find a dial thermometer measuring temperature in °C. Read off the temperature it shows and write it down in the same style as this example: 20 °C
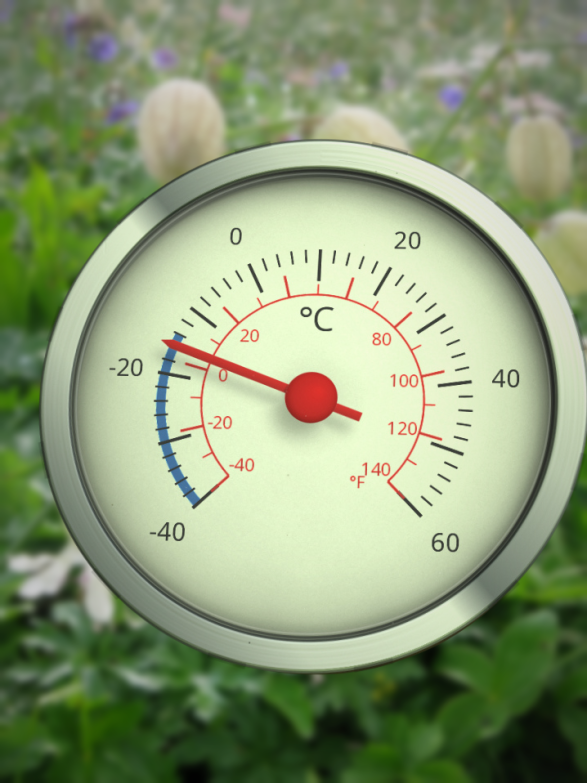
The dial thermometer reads -16 °C
